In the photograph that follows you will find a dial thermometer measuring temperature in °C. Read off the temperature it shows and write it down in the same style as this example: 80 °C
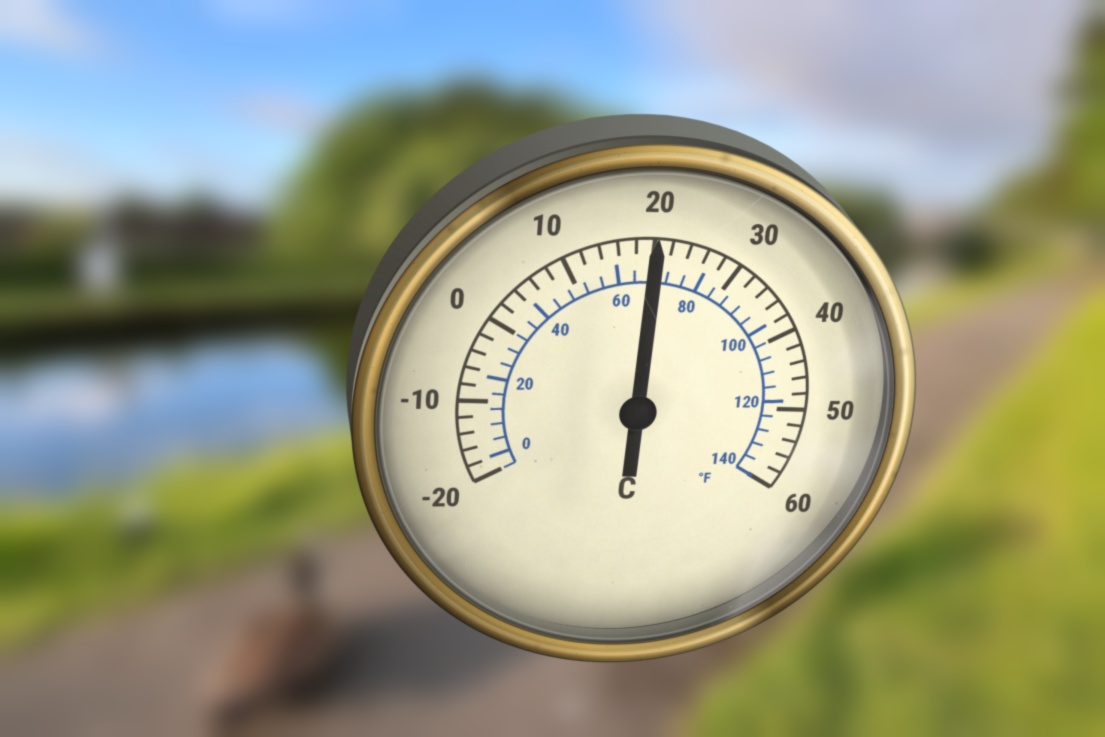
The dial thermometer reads 20 °C
